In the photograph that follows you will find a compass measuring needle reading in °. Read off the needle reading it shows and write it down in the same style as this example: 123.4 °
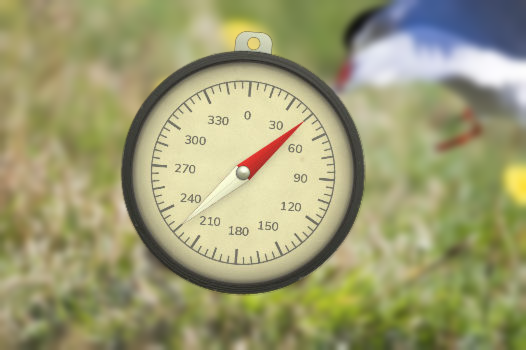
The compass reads 45 °
